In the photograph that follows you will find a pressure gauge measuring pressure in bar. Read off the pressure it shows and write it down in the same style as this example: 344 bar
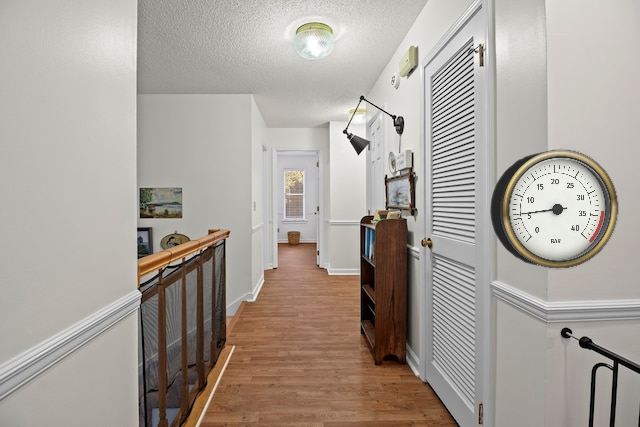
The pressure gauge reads 6 bar
